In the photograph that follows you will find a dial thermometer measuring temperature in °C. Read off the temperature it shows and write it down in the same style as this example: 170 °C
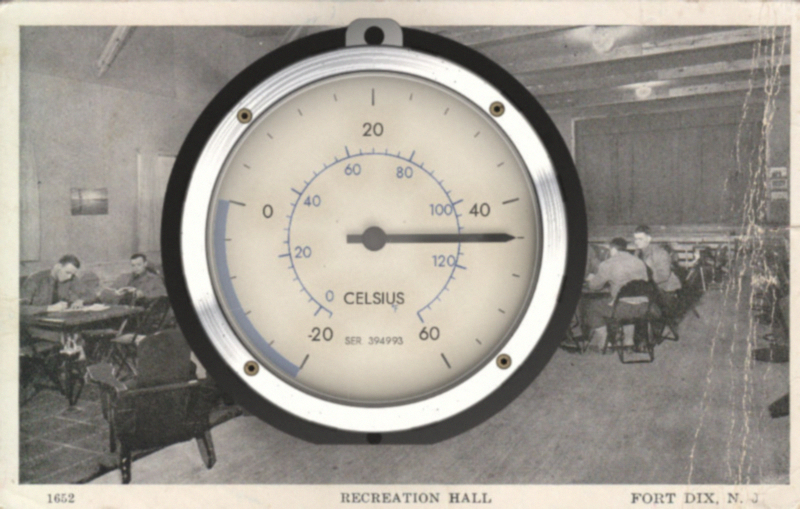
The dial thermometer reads 44 °C
